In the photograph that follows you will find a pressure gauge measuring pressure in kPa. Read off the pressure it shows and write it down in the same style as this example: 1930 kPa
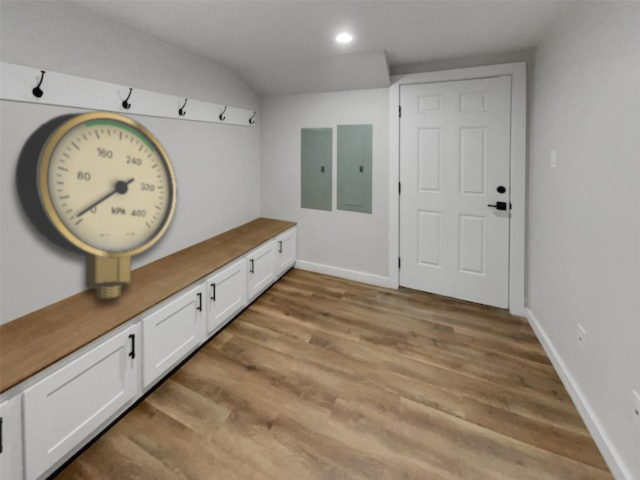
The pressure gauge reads 10 kPa
